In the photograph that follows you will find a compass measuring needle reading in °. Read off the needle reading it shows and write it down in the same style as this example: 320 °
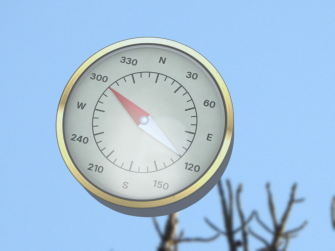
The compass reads 300 °
